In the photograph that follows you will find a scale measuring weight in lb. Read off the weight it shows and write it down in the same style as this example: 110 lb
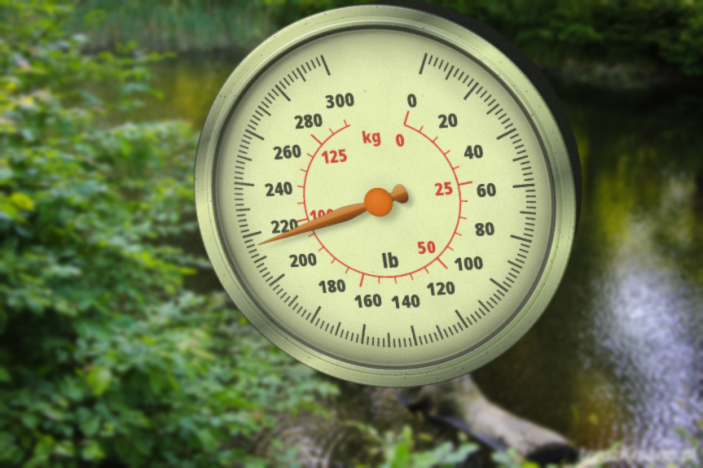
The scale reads 216 lb
